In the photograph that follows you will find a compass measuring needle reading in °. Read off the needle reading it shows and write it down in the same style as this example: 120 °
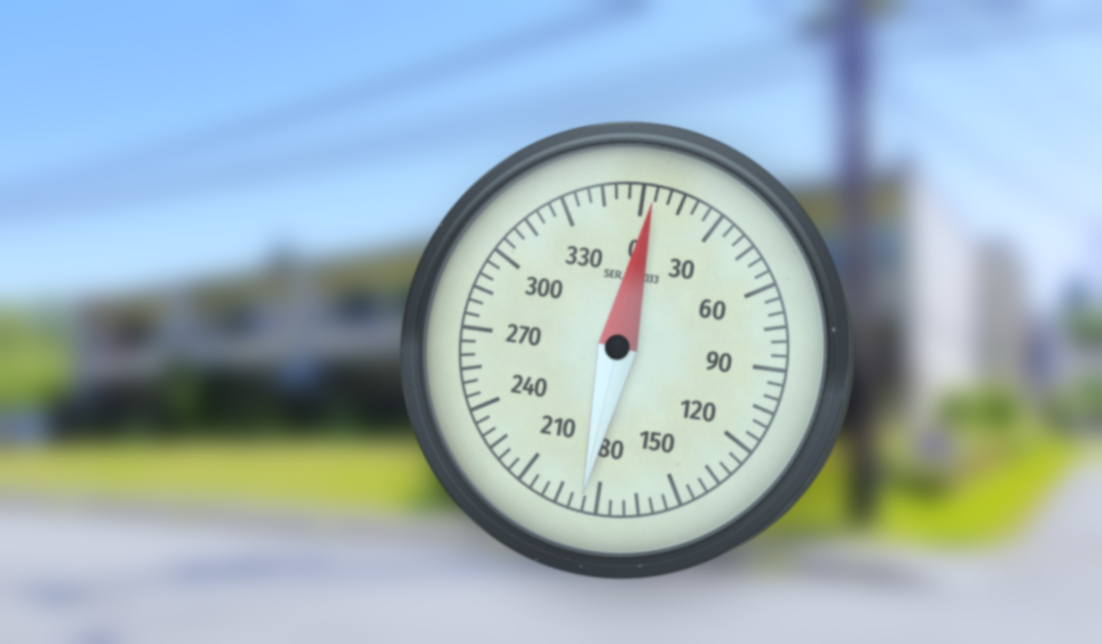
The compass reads 5 °
